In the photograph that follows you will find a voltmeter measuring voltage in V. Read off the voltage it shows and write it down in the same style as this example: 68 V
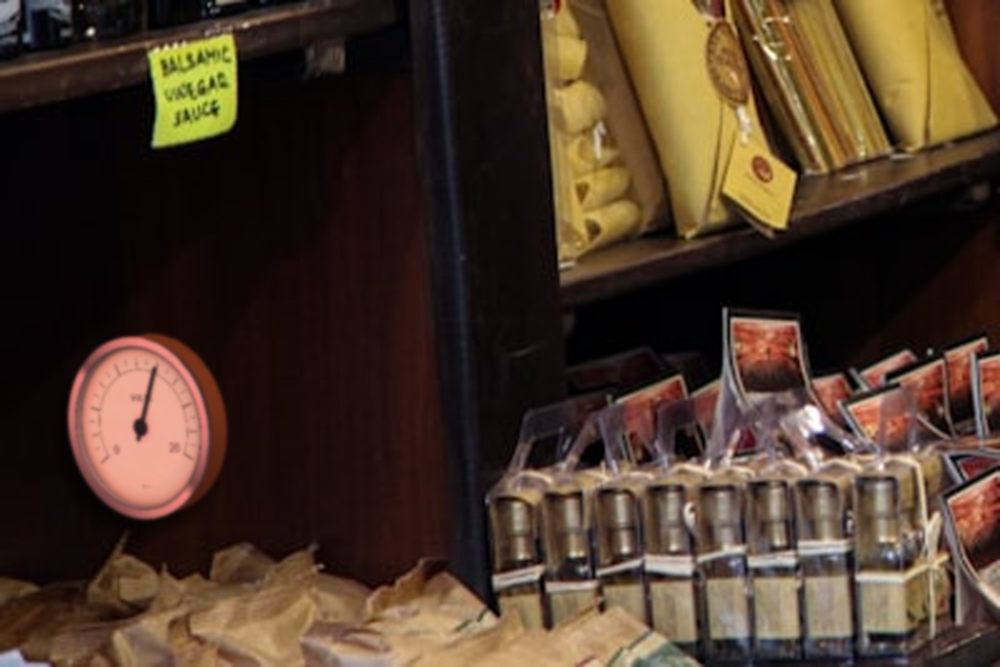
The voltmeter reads 12 V
